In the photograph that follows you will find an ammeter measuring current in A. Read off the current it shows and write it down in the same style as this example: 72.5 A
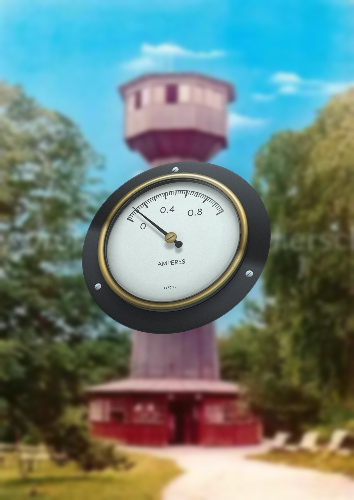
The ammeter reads 0.1 A
